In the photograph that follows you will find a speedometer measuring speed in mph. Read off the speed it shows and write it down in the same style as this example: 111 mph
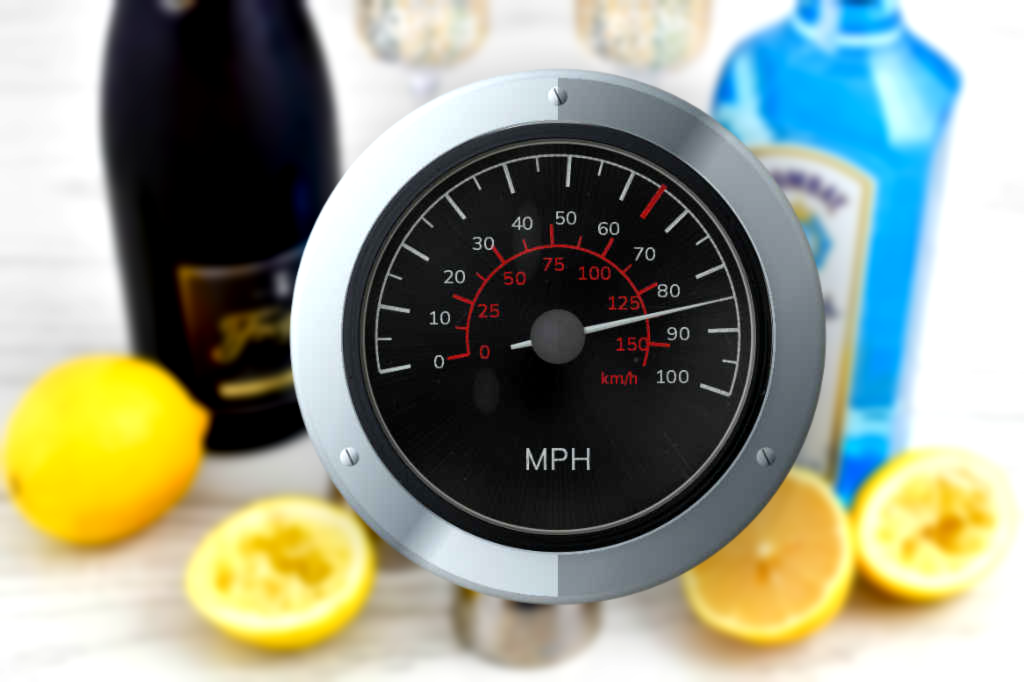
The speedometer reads 85 mph
